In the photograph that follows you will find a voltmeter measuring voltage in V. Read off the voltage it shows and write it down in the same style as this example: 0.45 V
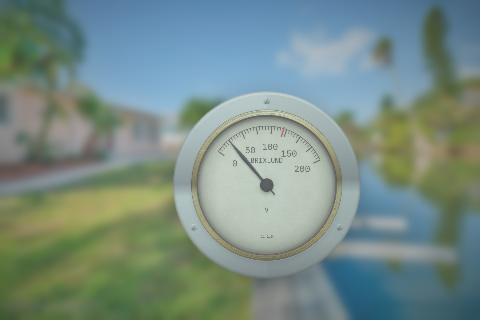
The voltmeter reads 25 V
